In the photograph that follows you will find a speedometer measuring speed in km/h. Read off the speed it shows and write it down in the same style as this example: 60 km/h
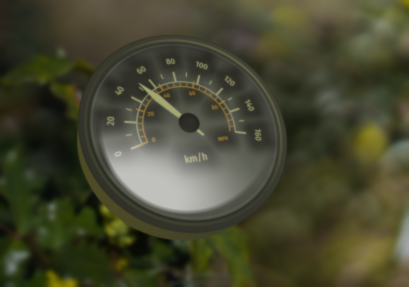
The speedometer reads 50 km/h
